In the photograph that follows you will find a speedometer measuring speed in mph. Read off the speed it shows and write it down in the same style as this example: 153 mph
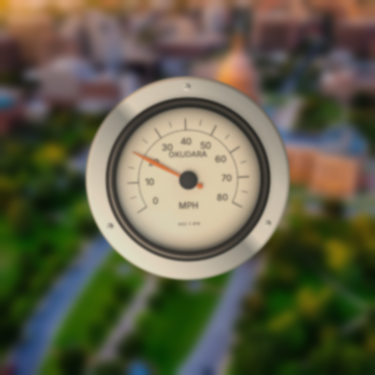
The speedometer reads 20 mph
